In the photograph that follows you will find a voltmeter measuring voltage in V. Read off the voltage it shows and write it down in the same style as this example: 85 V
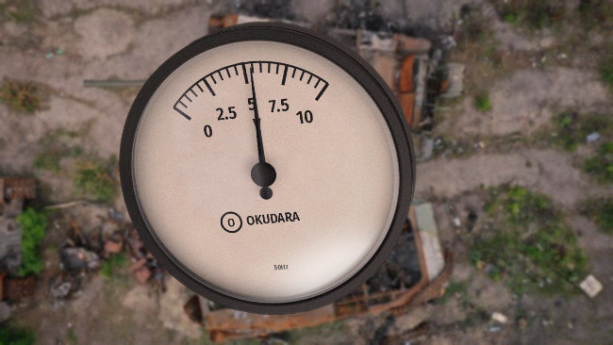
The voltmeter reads 5.5 V
